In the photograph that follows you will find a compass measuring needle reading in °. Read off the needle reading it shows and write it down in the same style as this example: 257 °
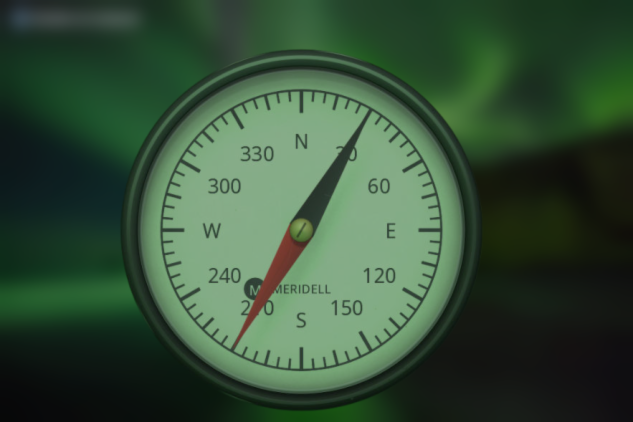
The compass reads 210 °
